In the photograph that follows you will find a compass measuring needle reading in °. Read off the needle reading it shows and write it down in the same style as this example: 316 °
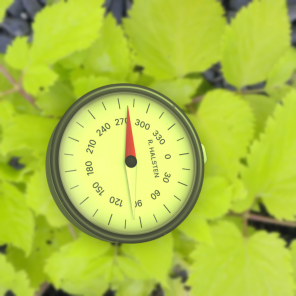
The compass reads 277.5 °
